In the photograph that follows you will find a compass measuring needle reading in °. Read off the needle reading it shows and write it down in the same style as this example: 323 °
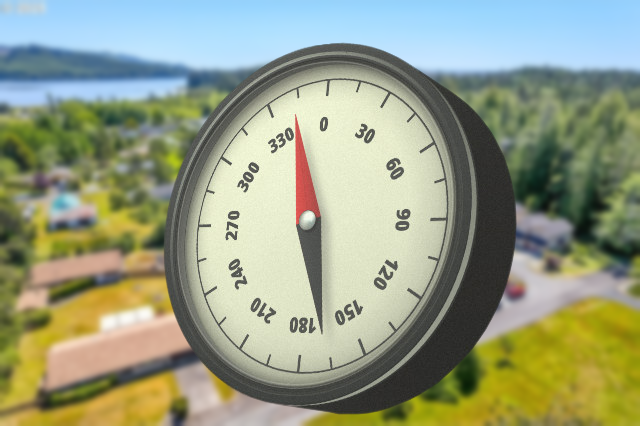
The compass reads 345 °
